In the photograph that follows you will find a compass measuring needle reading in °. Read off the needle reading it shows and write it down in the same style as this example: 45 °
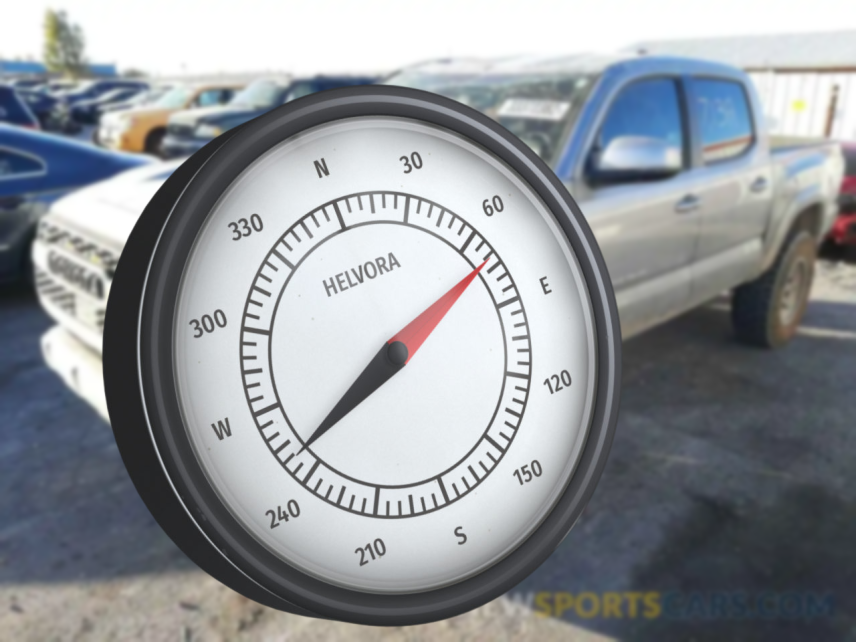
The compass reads 70 °
